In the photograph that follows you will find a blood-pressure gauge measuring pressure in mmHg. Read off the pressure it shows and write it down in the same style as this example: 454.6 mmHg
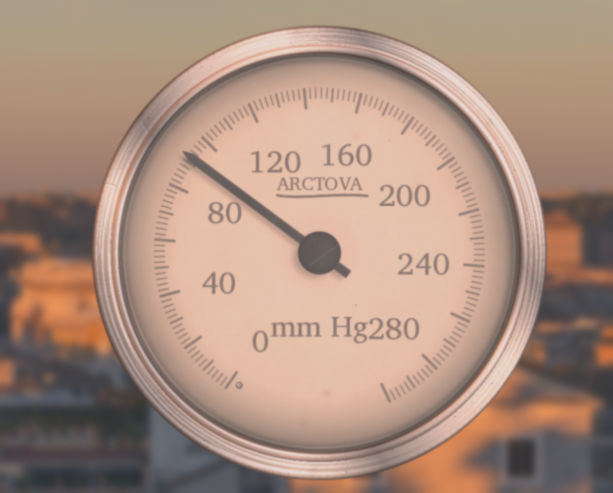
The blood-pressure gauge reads 92 mmHg
